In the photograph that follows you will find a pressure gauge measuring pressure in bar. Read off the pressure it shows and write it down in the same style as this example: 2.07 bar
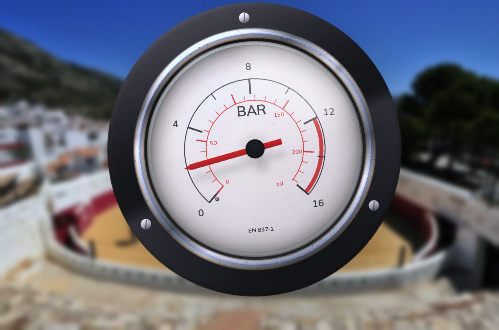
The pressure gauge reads 2 bar
